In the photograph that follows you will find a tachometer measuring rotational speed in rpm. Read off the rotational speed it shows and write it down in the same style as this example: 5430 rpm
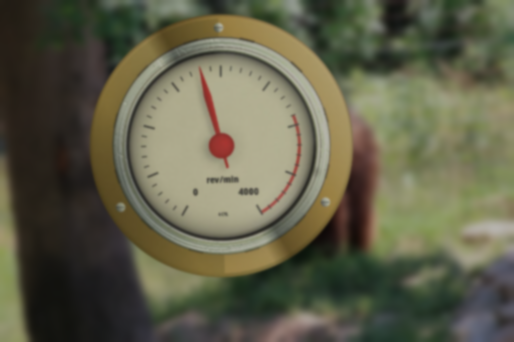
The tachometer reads 1800 rpm
